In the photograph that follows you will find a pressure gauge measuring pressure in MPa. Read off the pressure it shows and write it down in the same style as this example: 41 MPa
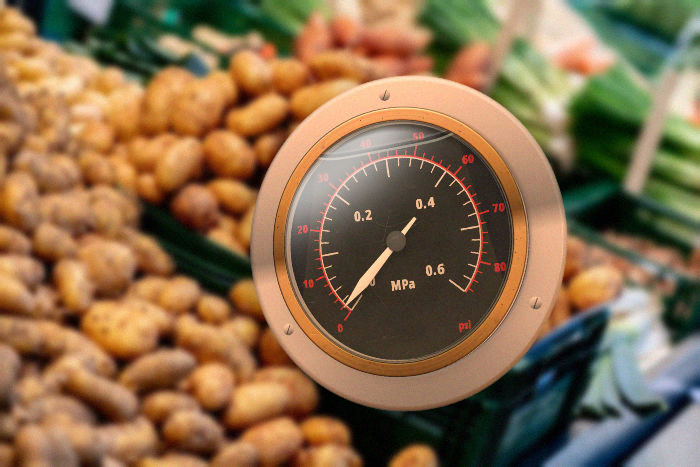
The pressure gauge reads 0.01 MPa
